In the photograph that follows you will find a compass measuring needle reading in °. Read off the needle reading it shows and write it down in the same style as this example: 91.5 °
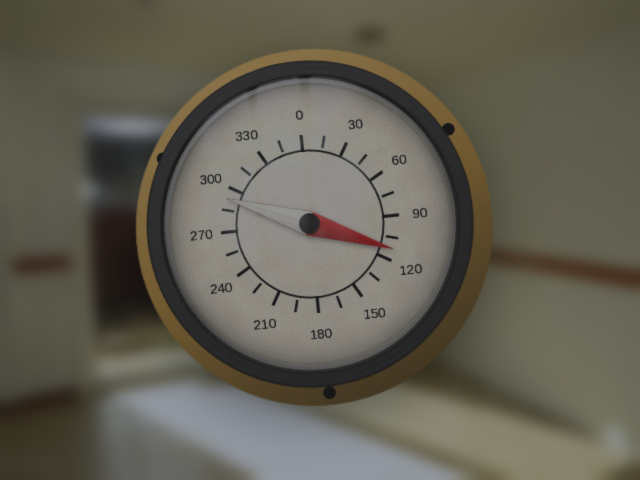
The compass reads 112.5 °
